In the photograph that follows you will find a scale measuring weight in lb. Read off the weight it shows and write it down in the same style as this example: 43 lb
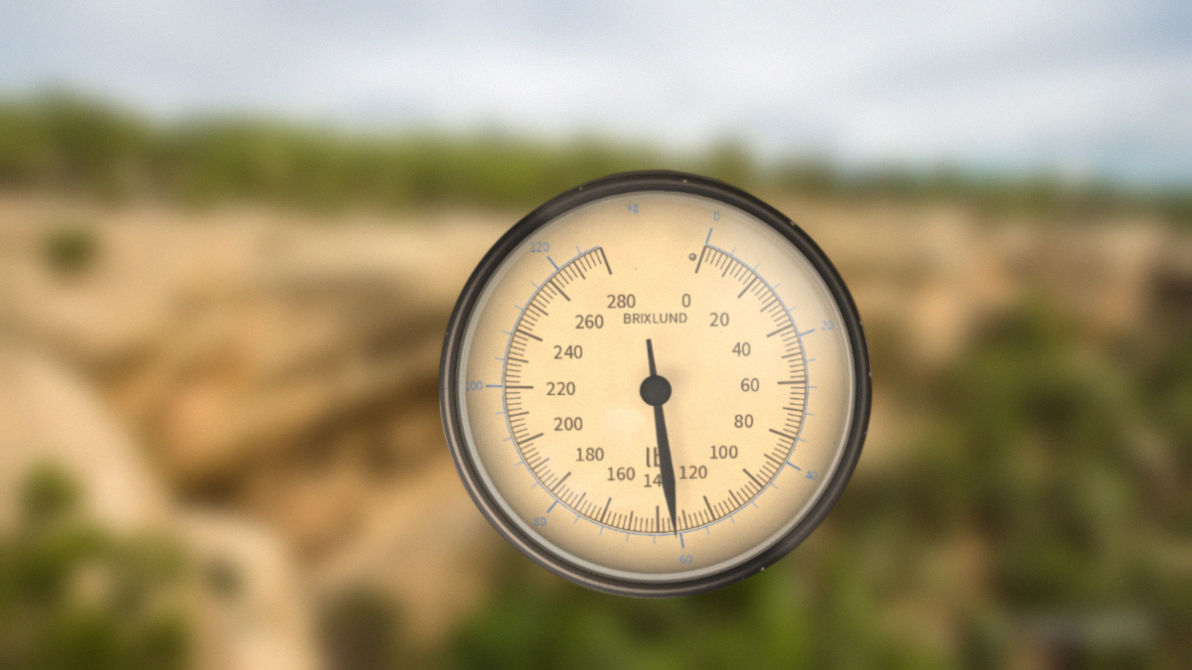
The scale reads 134 lb
